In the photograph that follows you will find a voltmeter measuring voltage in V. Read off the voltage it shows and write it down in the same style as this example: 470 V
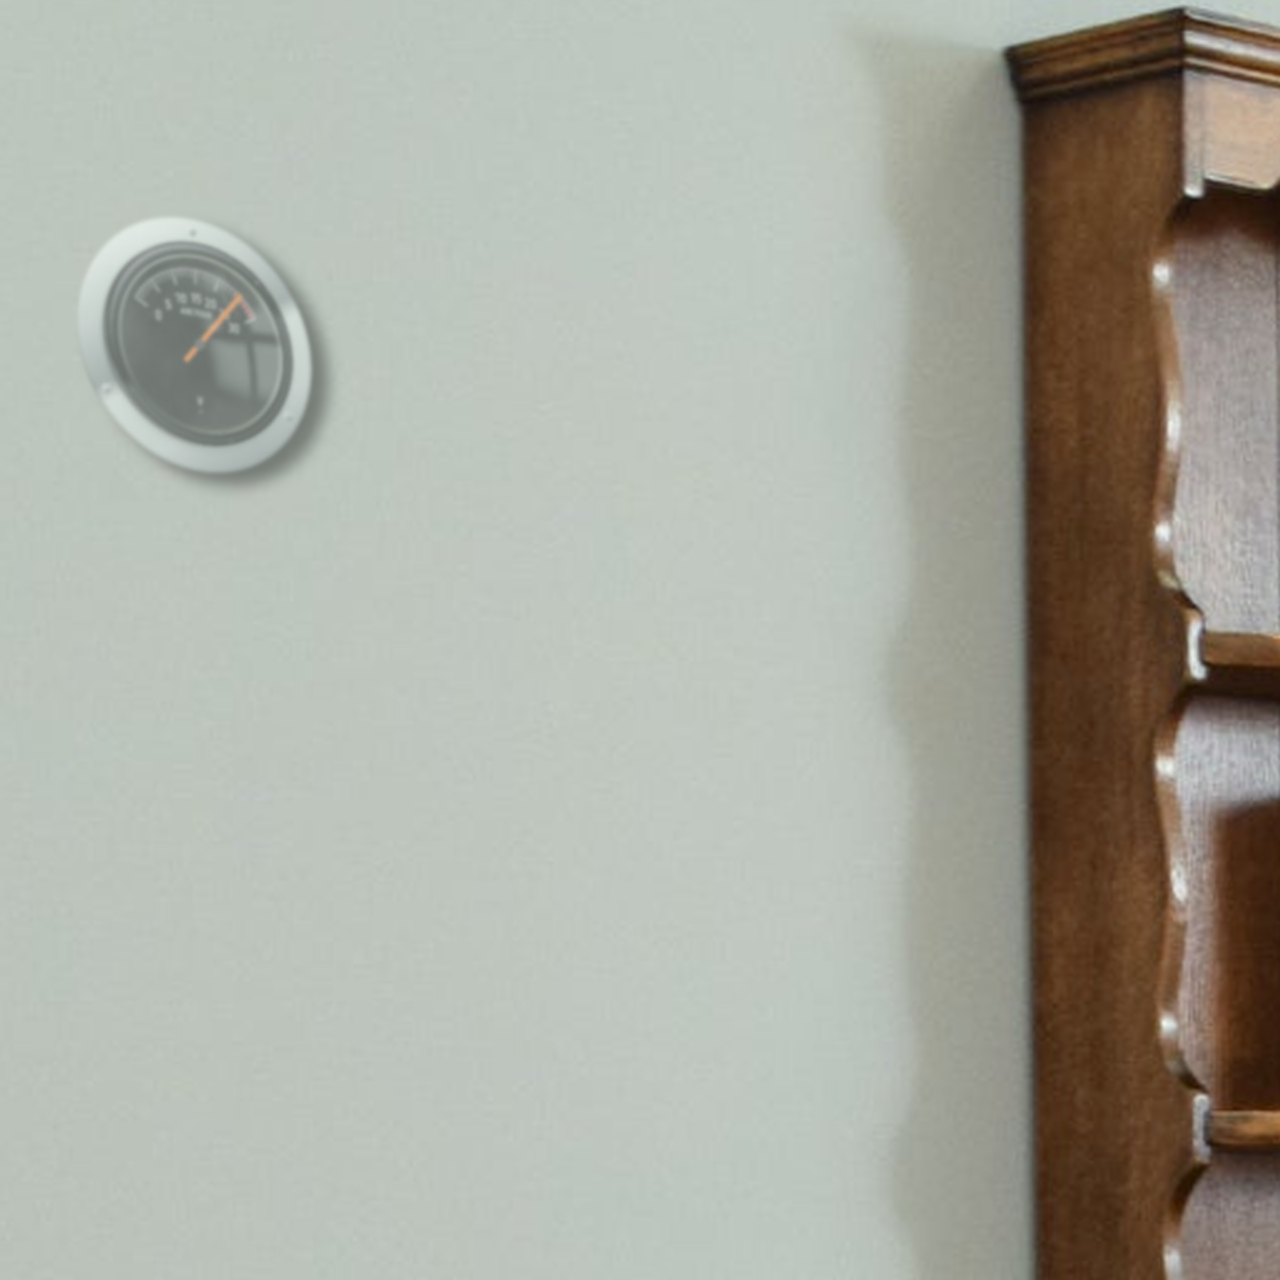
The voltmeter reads 25 V
